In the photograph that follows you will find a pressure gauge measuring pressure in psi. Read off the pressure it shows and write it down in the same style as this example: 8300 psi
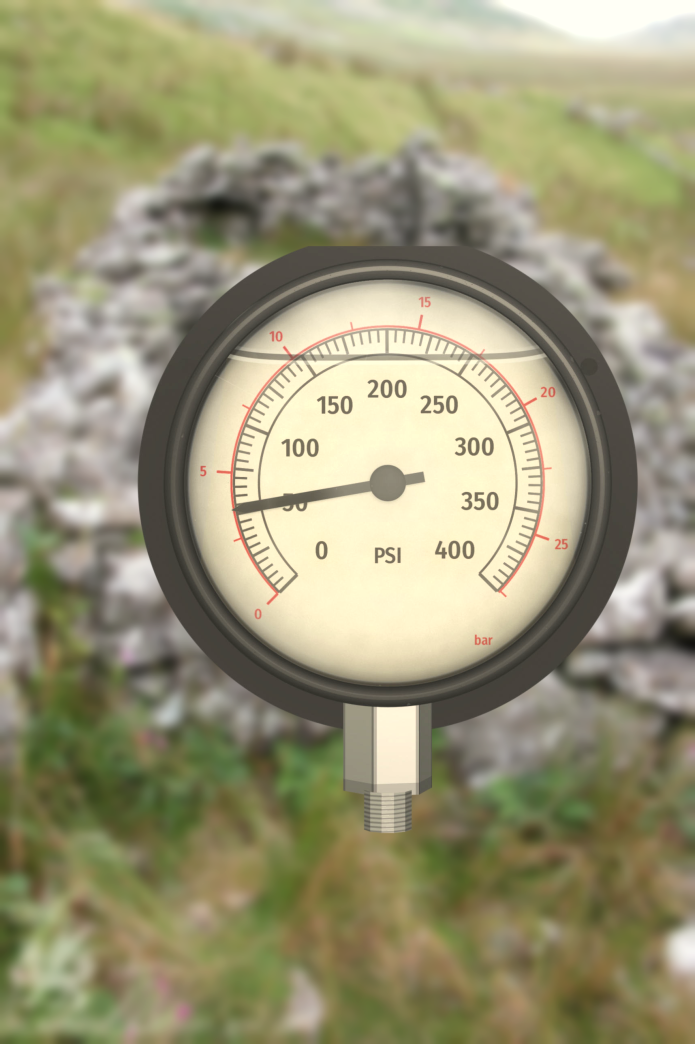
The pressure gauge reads 52.5 psi
